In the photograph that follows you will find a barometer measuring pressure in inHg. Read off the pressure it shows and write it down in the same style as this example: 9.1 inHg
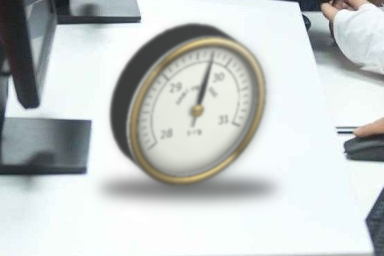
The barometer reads 29.7 inHg
